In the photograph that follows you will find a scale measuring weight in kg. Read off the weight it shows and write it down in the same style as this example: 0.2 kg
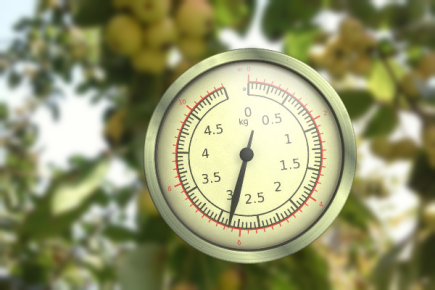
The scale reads 2.85 kg
